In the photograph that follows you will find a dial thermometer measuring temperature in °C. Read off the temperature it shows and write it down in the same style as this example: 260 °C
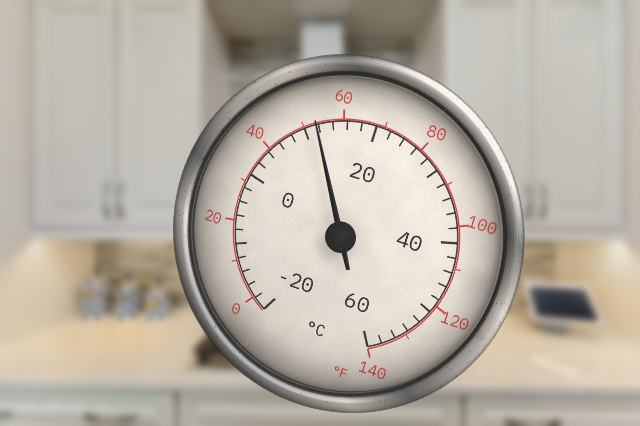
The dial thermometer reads 12 °C
